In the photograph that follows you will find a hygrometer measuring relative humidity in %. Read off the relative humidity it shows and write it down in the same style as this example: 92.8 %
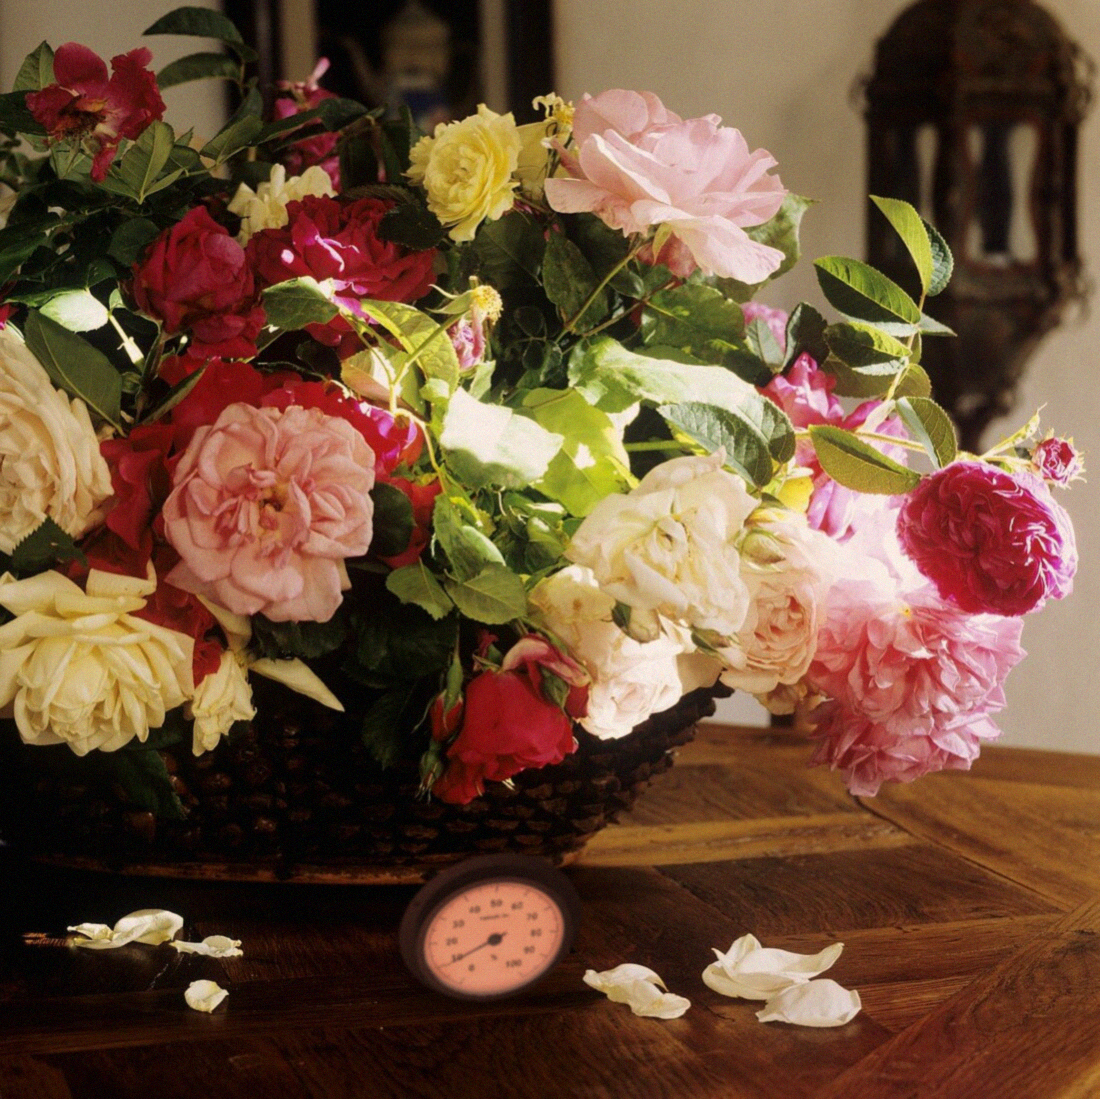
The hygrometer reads 10 %
